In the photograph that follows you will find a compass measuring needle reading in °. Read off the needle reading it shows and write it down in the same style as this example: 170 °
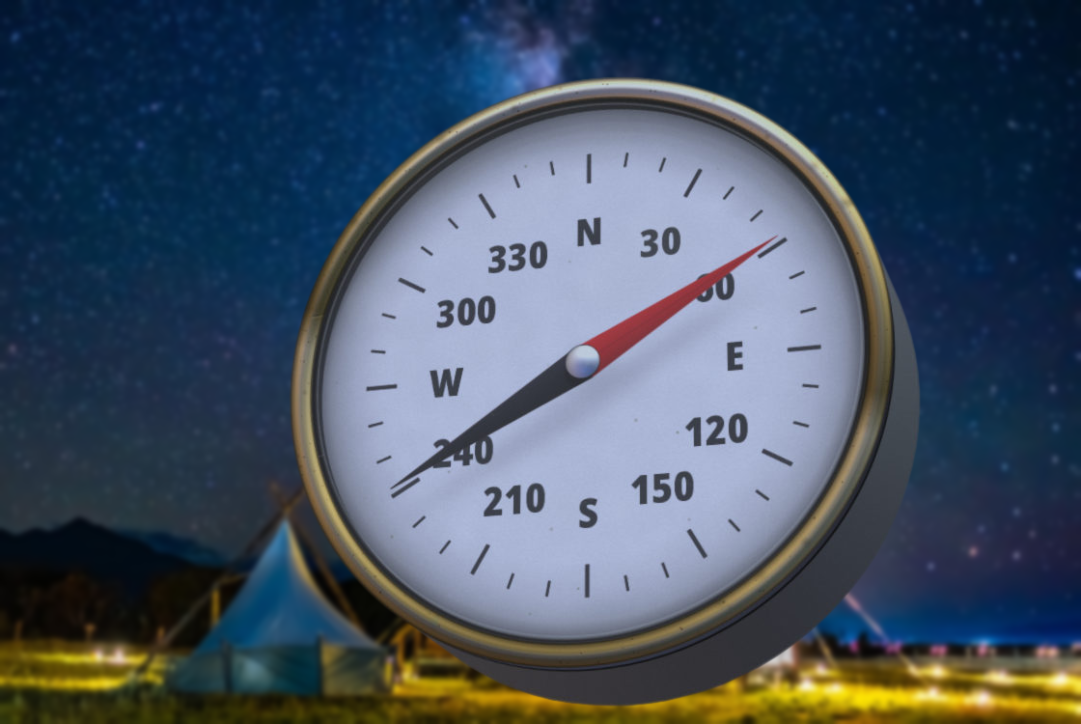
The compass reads 60 °
